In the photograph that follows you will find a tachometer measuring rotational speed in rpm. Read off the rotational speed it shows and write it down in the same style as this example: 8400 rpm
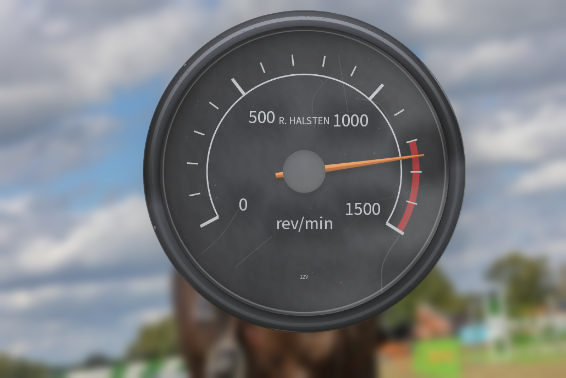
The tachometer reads 1250 rpm
